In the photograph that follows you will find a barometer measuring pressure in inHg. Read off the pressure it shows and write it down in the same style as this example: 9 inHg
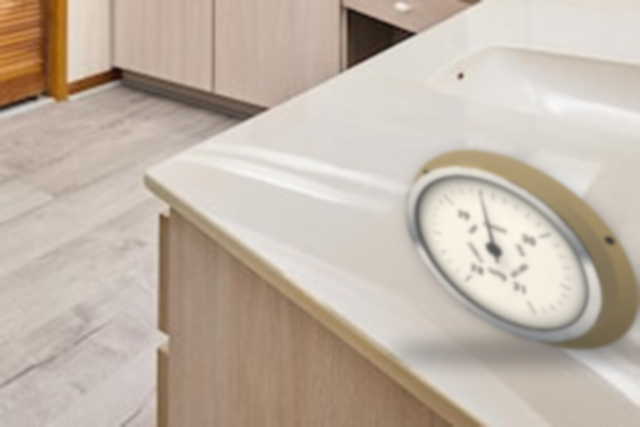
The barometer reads 29.4 inHg
